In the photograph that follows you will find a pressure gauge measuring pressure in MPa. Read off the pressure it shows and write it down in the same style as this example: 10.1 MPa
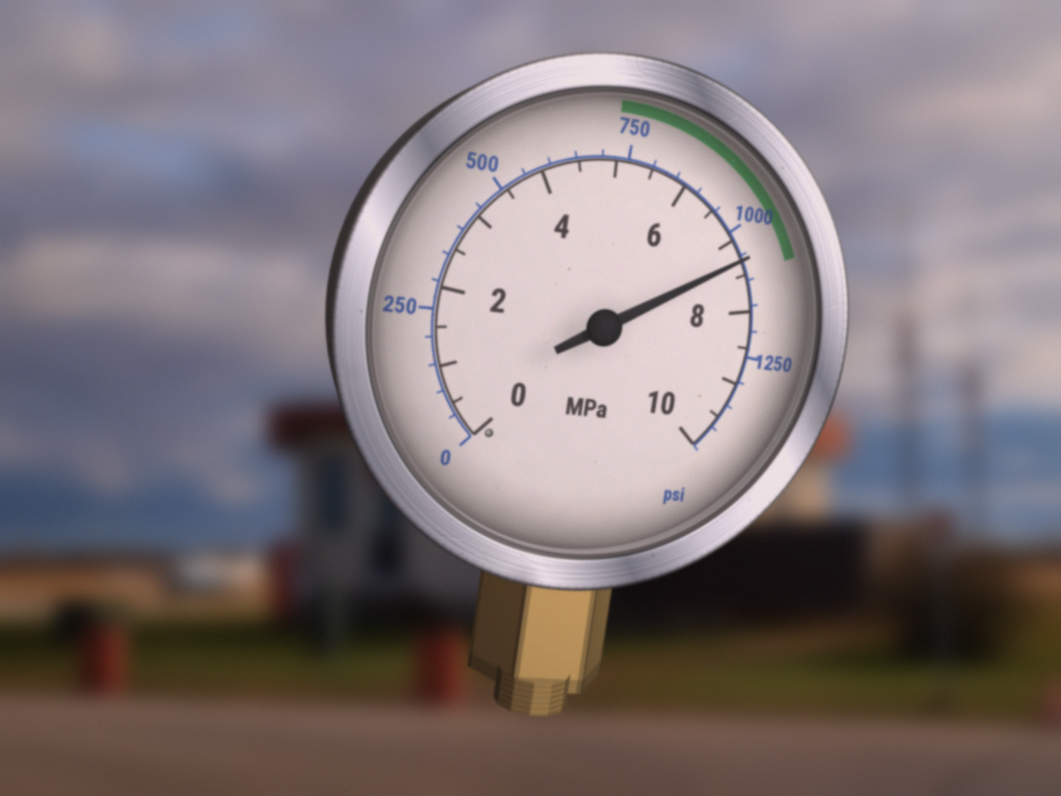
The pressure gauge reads 7.25 MPa
